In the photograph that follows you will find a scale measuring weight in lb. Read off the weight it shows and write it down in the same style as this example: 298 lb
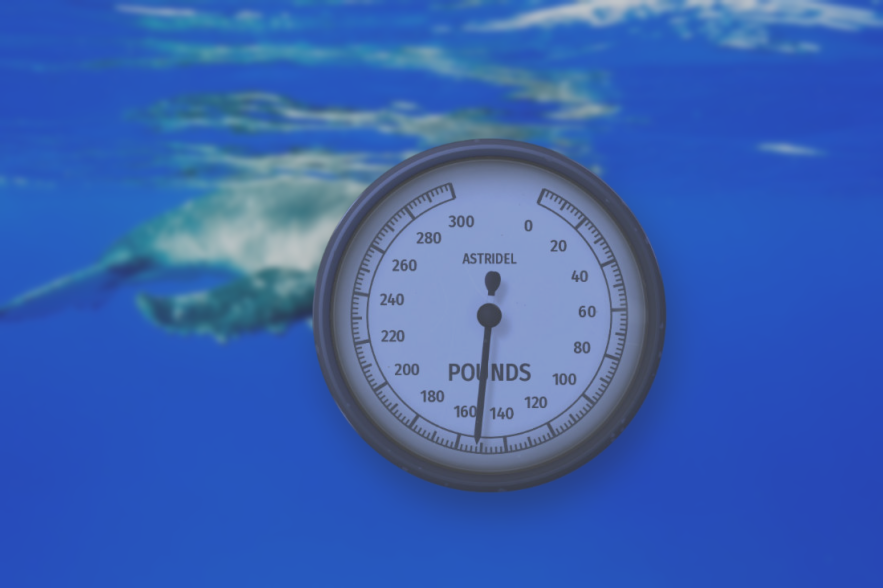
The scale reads 152 lb
